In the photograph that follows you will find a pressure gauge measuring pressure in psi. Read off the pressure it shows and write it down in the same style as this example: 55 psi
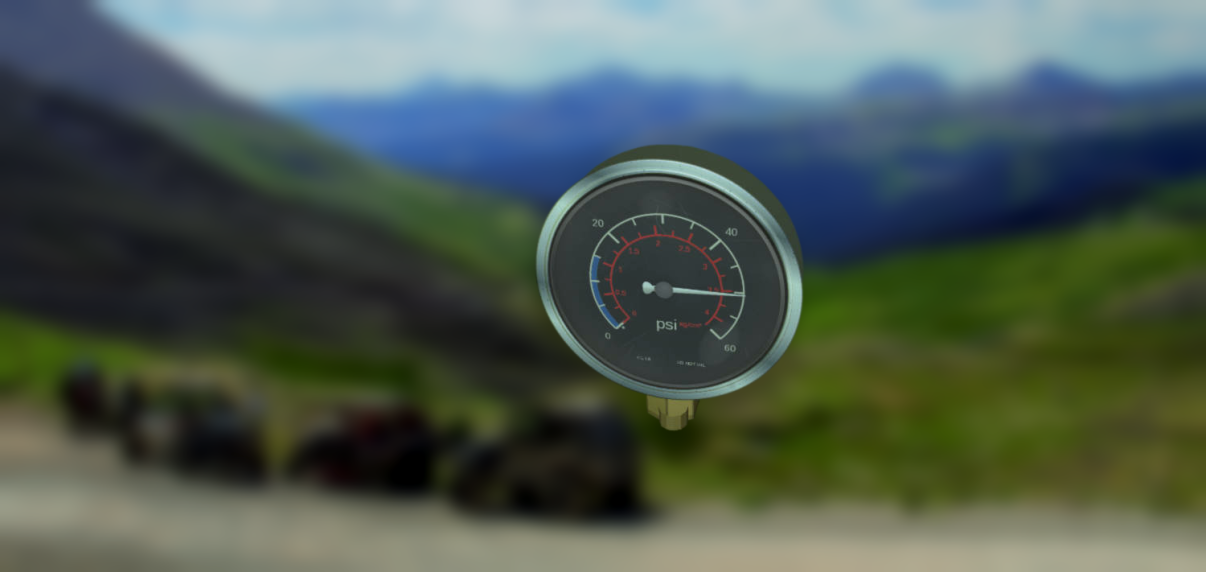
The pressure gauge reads 50 psi
